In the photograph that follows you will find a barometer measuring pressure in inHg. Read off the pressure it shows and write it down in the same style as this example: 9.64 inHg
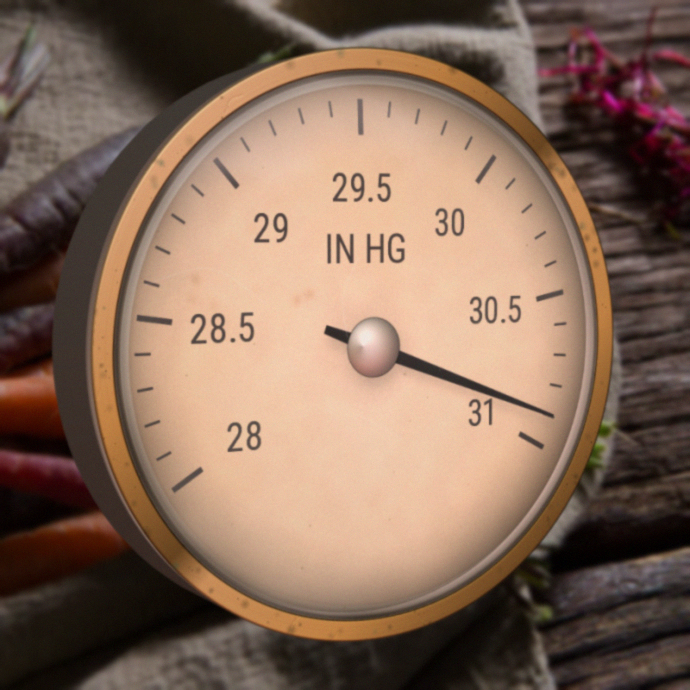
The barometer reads 30.9 inHg
